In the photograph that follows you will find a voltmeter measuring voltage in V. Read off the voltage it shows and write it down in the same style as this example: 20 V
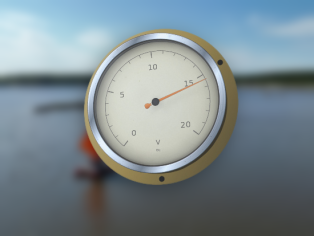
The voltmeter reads 15.5 V
